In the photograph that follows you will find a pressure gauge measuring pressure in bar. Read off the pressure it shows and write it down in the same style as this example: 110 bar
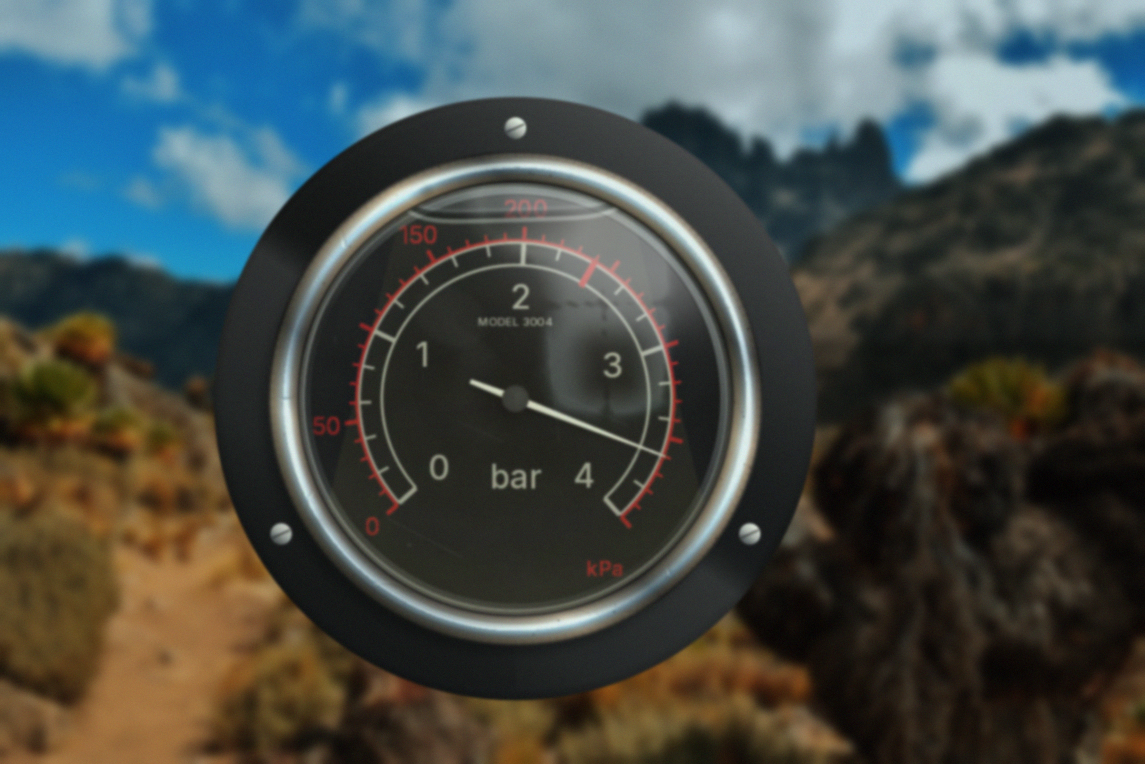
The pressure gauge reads 3.6 bar
